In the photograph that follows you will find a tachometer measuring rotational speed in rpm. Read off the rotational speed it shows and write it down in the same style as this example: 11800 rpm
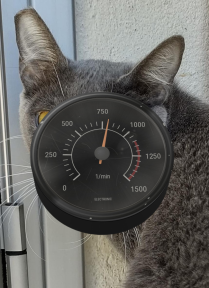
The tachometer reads 800 rpm
